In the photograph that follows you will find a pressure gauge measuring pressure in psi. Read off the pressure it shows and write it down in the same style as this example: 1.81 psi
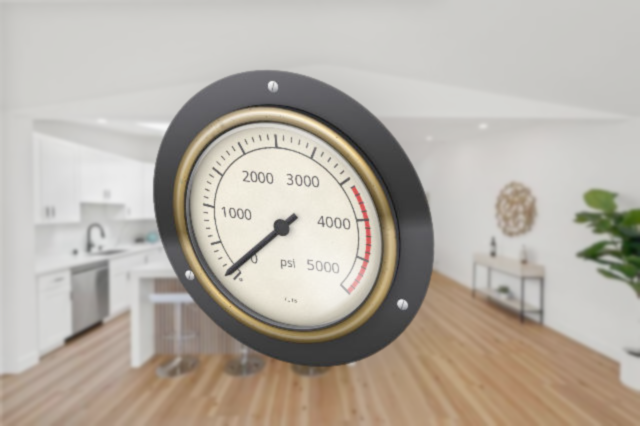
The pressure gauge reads 100 psi
